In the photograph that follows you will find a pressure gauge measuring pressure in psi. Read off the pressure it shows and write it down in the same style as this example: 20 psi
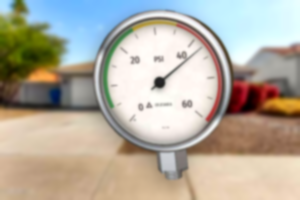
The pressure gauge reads 42.5 psi
